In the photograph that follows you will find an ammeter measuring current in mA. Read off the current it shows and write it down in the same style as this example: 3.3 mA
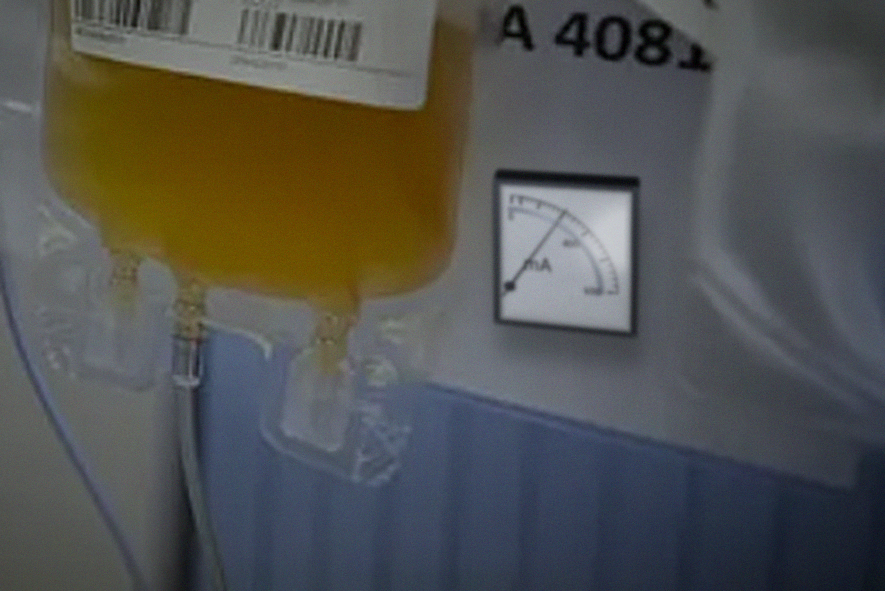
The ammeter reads 300 mA
